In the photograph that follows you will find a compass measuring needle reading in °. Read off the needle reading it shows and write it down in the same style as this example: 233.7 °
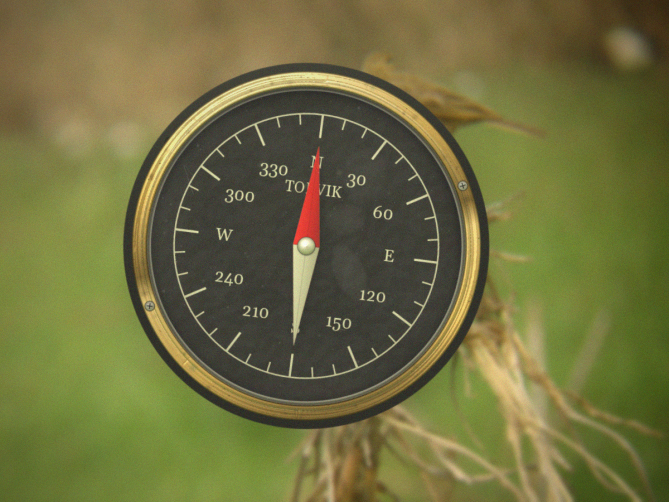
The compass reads 0 °
